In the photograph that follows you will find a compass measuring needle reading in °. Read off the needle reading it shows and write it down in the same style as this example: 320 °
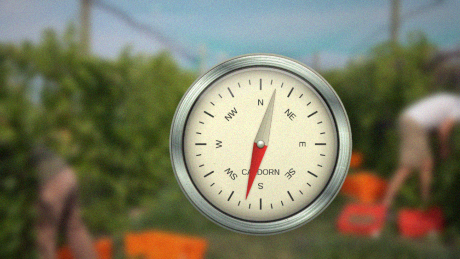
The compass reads 195 °
